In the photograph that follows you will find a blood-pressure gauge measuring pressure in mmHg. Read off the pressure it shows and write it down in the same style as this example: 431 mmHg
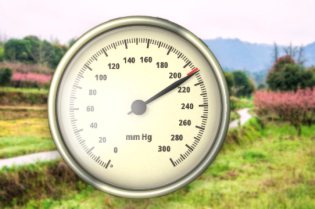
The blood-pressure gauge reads 210 mmHg
